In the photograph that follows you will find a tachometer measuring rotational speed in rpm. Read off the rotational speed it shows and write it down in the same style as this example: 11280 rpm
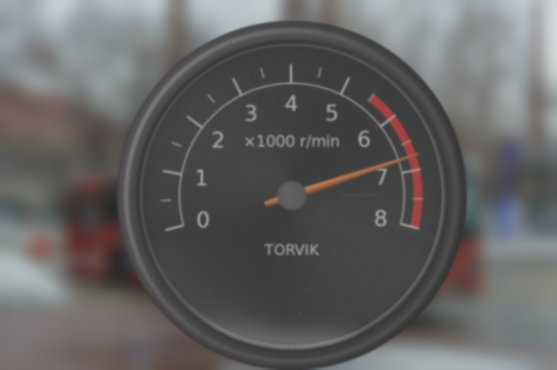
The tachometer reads 6750 rpm
